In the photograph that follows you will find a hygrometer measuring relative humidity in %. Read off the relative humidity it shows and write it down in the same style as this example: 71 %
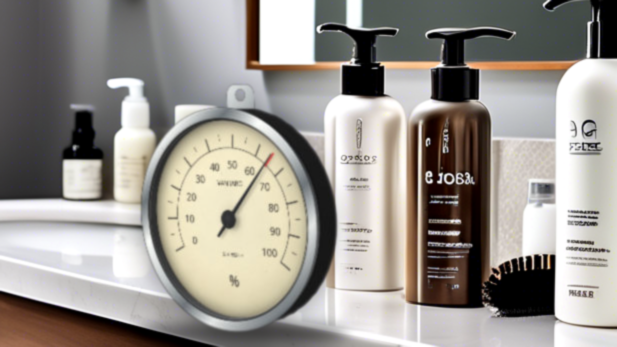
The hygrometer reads 65 %
